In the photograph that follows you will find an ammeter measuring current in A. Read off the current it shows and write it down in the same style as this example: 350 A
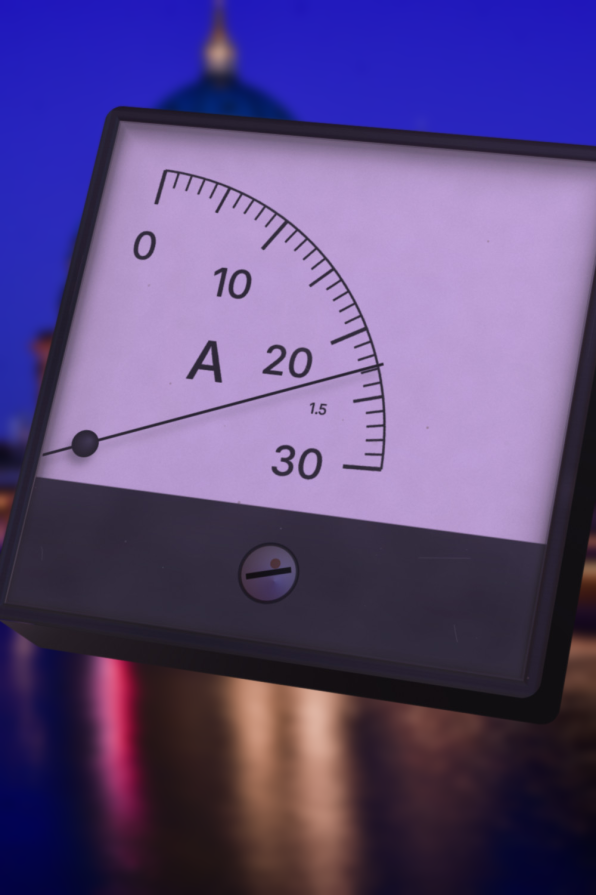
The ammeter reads 23 A
